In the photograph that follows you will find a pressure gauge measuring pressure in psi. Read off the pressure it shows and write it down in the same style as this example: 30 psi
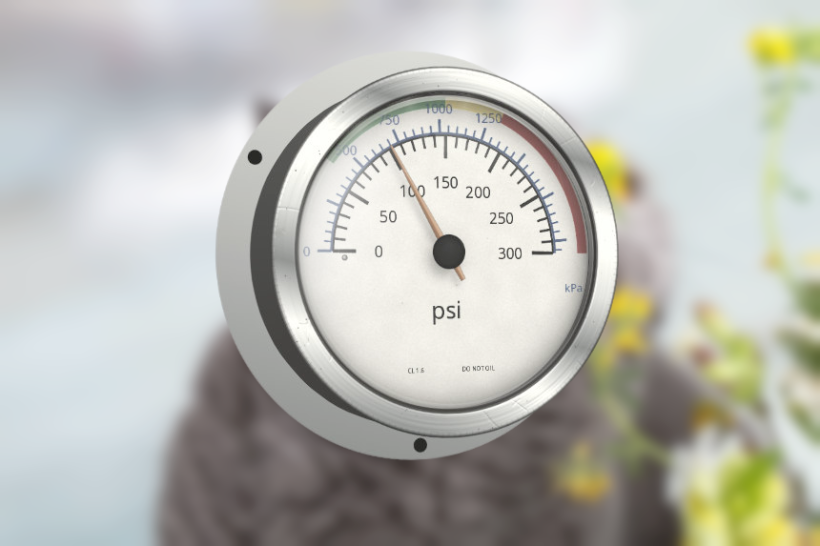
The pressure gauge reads 100 psi
